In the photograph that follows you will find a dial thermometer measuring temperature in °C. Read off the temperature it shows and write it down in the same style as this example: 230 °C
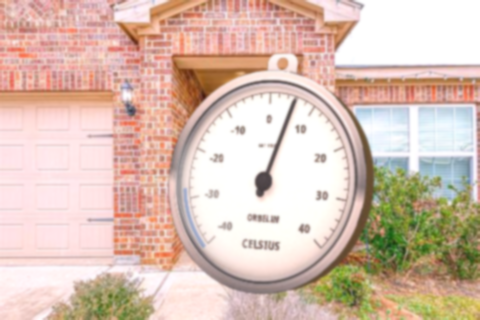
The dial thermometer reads 6 °C
